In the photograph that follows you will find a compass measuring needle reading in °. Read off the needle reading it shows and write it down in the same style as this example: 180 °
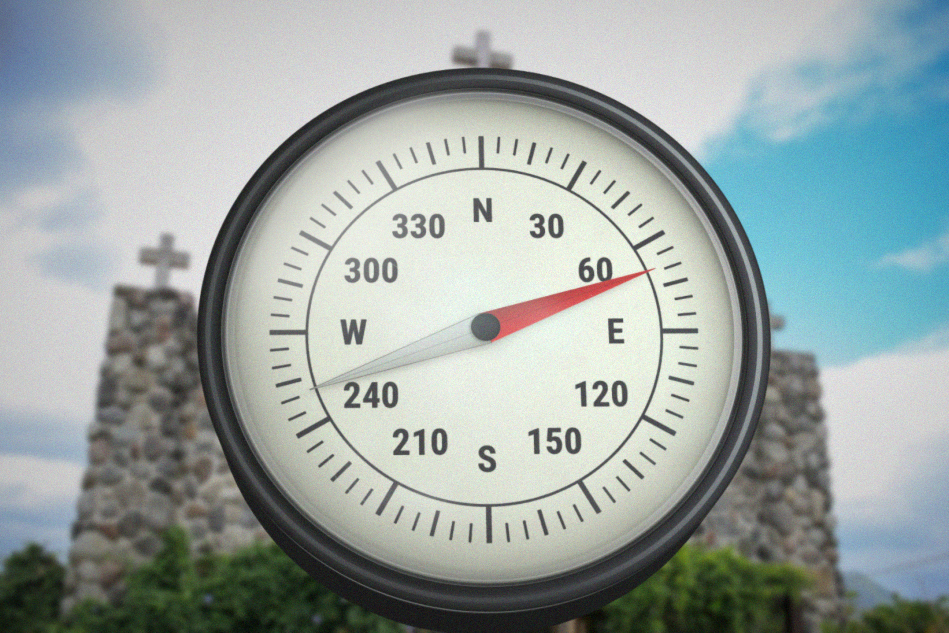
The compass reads 70 °
